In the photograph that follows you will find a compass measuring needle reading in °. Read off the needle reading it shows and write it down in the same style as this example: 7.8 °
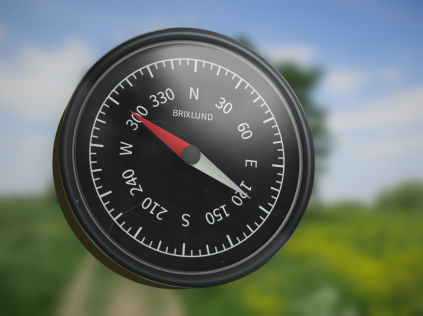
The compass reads 300 °
